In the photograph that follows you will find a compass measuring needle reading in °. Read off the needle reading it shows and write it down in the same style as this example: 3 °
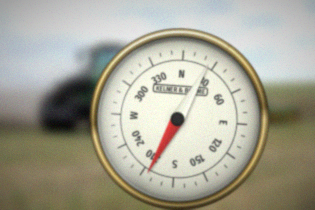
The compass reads 205 °
